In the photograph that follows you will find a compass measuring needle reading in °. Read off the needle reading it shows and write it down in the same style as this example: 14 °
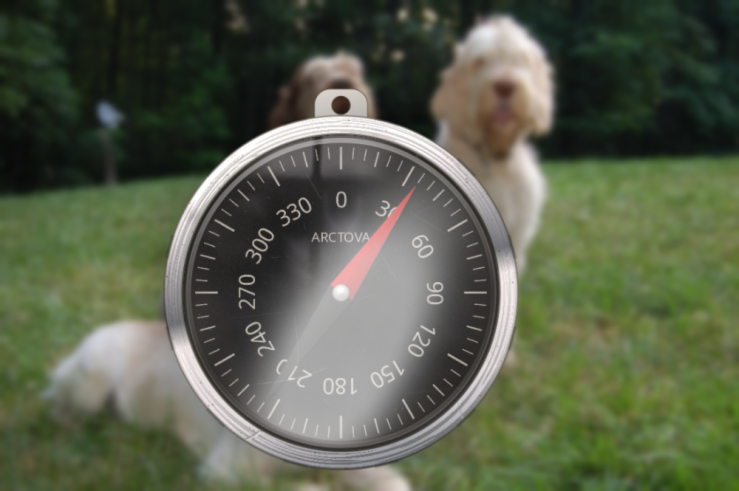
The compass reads 35 °
